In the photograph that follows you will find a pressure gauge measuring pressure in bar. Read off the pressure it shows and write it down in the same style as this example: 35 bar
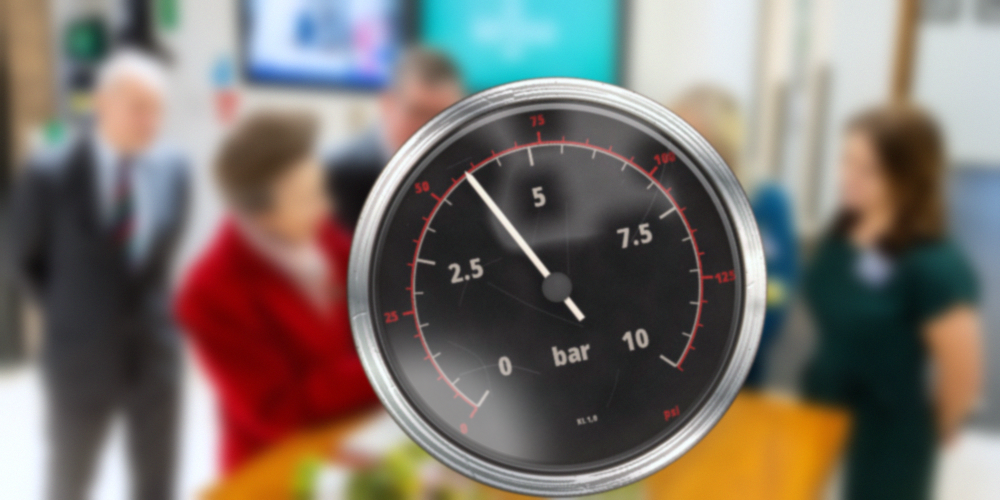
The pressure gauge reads 4 bar
